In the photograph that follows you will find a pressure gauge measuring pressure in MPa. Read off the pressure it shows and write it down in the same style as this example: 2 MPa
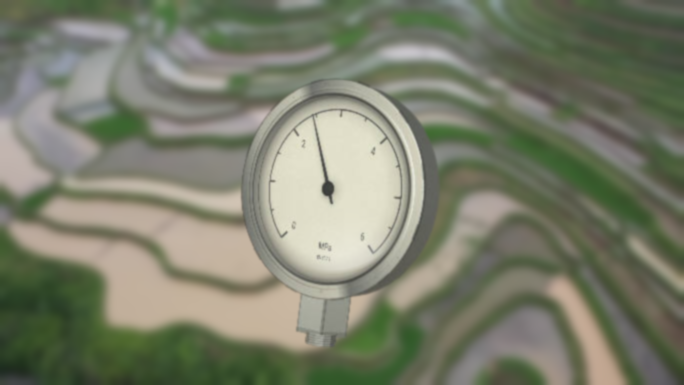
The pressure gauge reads 2.5 MPa
